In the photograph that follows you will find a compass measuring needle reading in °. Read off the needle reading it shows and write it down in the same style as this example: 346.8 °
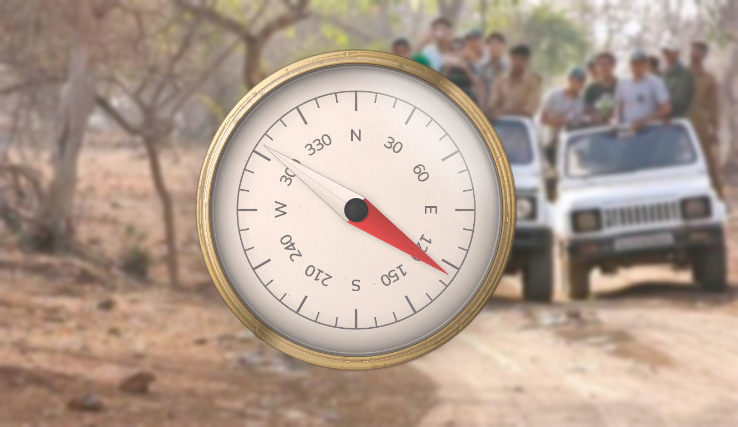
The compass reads 125 °
